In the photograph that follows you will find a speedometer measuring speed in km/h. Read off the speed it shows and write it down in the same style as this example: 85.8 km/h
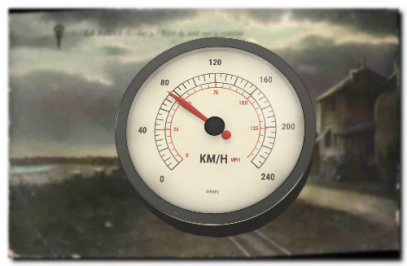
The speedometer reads 75 km/h
